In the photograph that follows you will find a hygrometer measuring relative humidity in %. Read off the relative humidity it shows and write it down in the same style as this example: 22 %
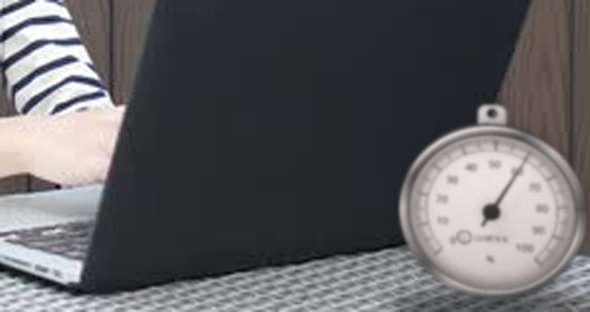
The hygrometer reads 60 %
